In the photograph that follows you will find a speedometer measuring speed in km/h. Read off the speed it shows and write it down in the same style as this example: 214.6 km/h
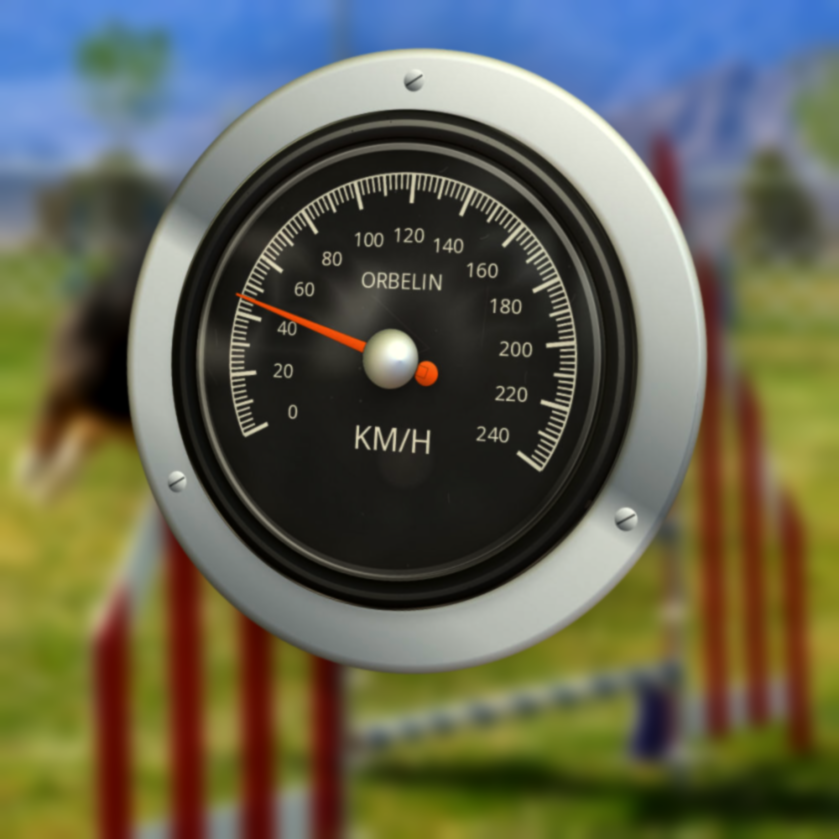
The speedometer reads 46 km/h
